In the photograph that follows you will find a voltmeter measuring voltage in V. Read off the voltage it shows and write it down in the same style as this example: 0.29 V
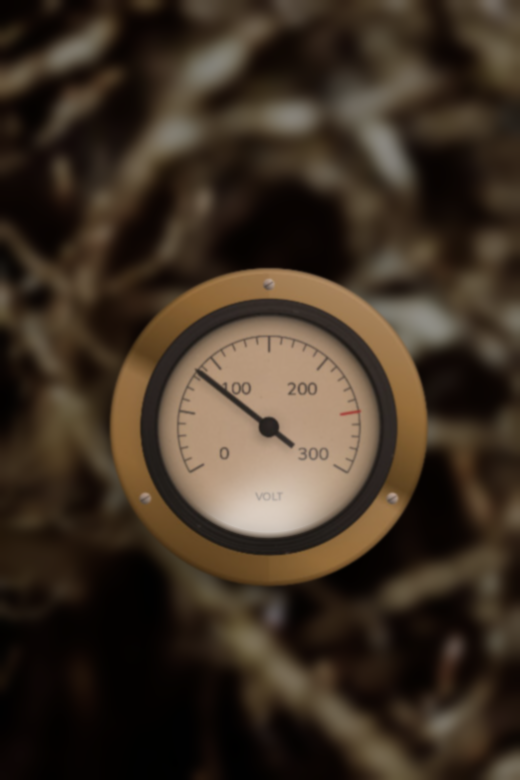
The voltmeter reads 85 V
